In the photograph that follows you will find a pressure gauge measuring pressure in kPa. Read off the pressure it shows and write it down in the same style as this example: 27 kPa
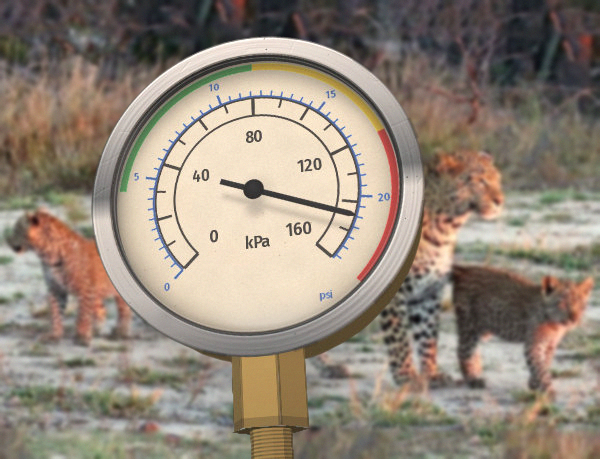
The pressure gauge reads 145 kPa
